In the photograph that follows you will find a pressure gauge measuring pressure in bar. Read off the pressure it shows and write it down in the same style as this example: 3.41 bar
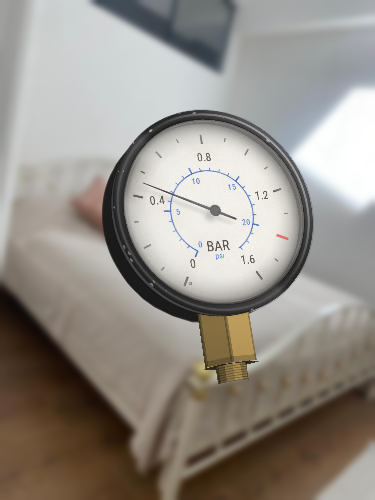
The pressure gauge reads 0.45 bar
